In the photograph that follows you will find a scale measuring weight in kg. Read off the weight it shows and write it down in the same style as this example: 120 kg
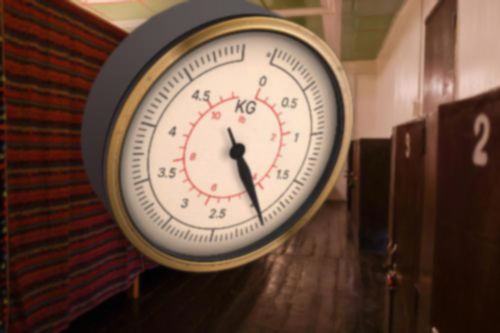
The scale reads 2 kg
